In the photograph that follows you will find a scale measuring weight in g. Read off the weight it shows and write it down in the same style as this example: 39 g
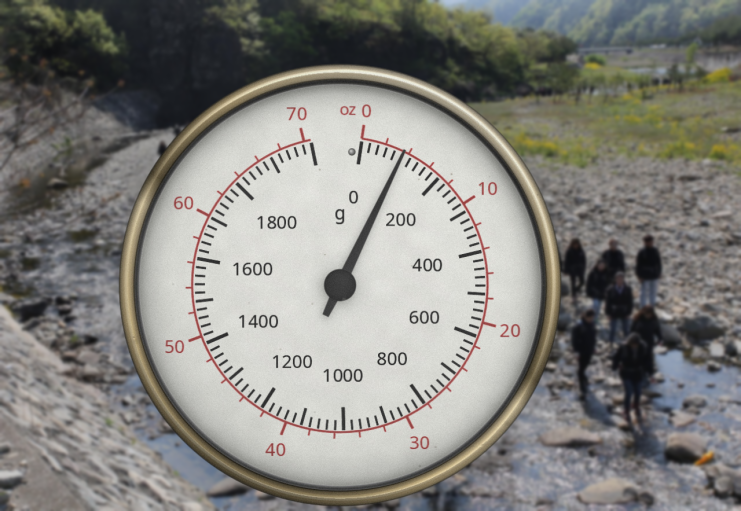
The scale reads 100 g
